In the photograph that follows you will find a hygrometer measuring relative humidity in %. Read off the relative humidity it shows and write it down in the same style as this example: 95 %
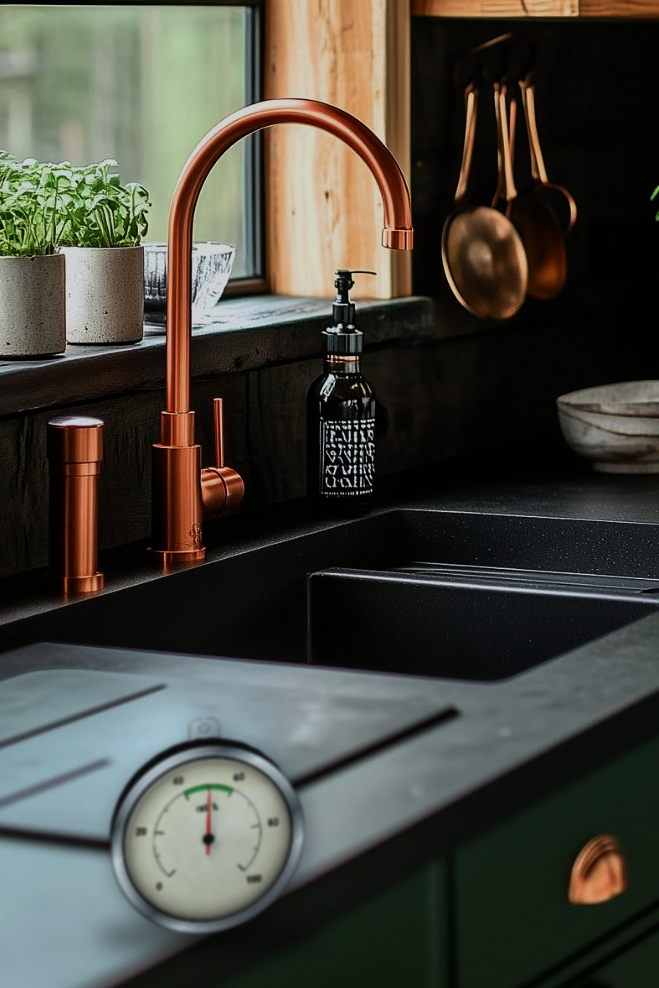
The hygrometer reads 50 %
